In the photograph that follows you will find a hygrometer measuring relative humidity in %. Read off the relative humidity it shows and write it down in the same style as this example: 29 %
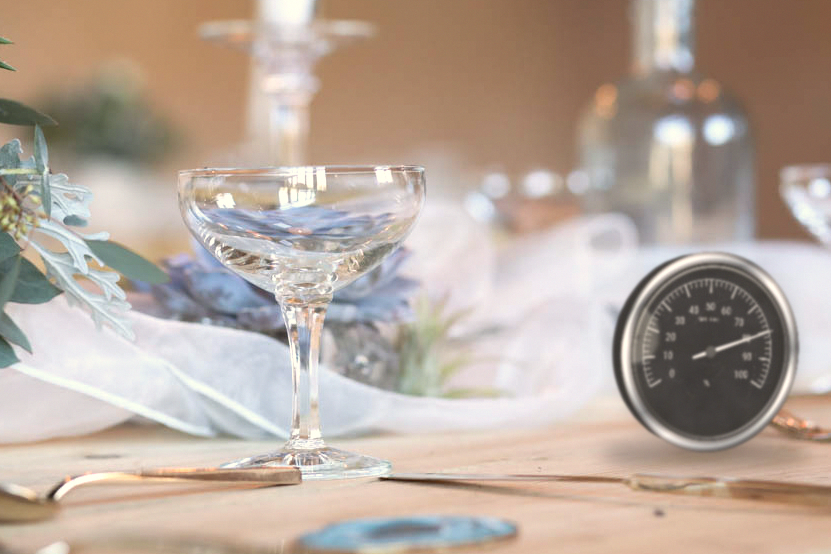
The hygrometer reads 80 %
